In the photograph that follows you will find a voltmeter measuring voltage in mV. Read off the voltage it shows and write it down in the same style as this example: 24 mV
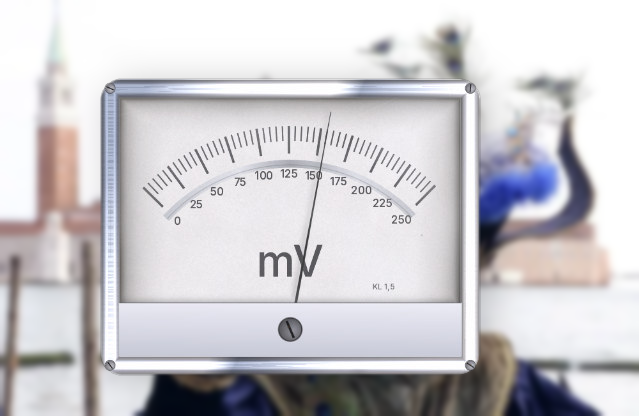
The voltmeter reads 155 mV
